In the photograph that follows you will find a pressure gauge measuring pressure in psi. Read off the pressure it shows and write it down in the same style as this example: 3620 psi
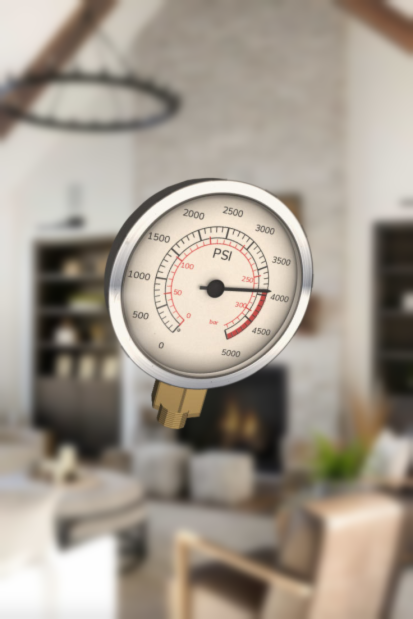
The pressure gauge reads 3900 psi
